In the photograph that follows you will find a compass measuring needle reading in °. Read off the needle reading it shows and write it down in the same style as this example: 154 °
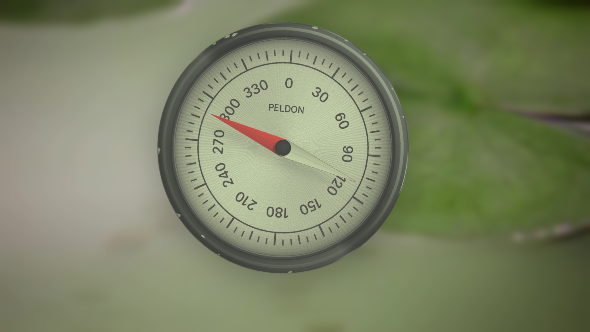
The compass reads 290 °
